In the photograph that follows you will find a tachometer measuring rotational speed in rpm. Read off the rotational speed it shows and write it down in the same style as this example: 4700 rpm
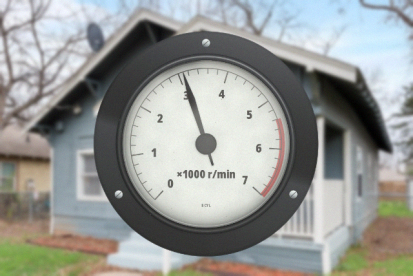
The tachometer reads 3100 rpm
